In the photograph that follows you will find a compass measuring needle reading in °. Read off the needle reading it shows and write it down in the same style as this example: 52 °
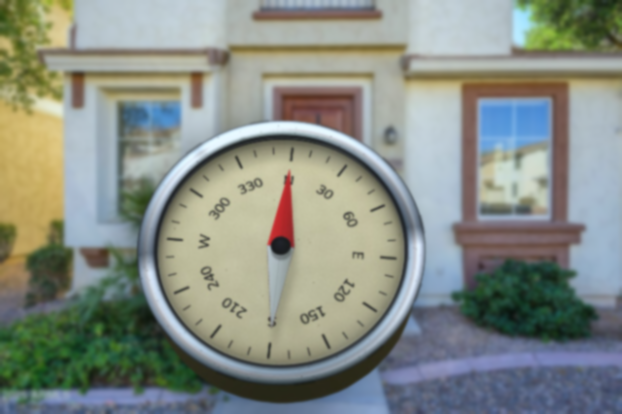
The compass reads 0 °
